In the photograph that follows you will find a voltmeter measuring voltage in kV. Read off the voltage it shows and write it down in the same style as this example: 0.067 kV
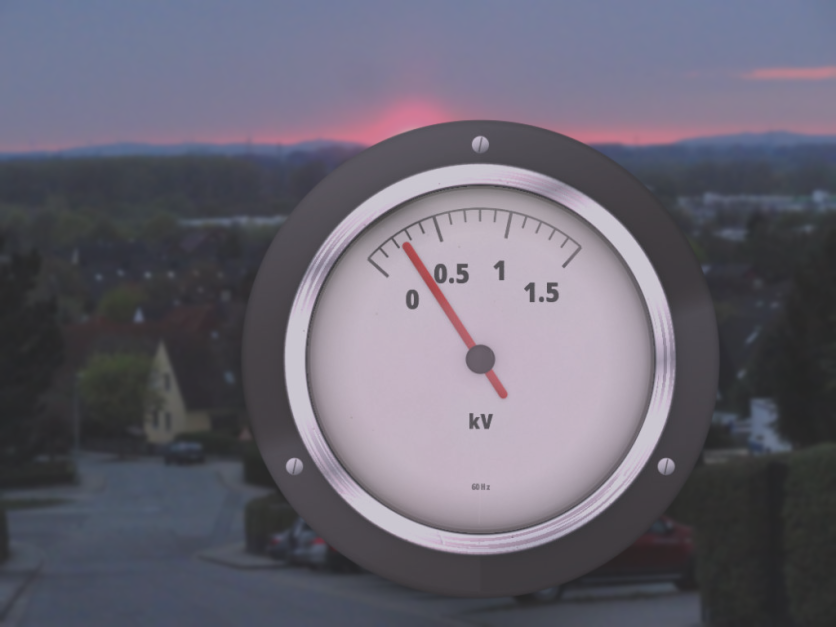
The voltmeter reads 0.25 kV
